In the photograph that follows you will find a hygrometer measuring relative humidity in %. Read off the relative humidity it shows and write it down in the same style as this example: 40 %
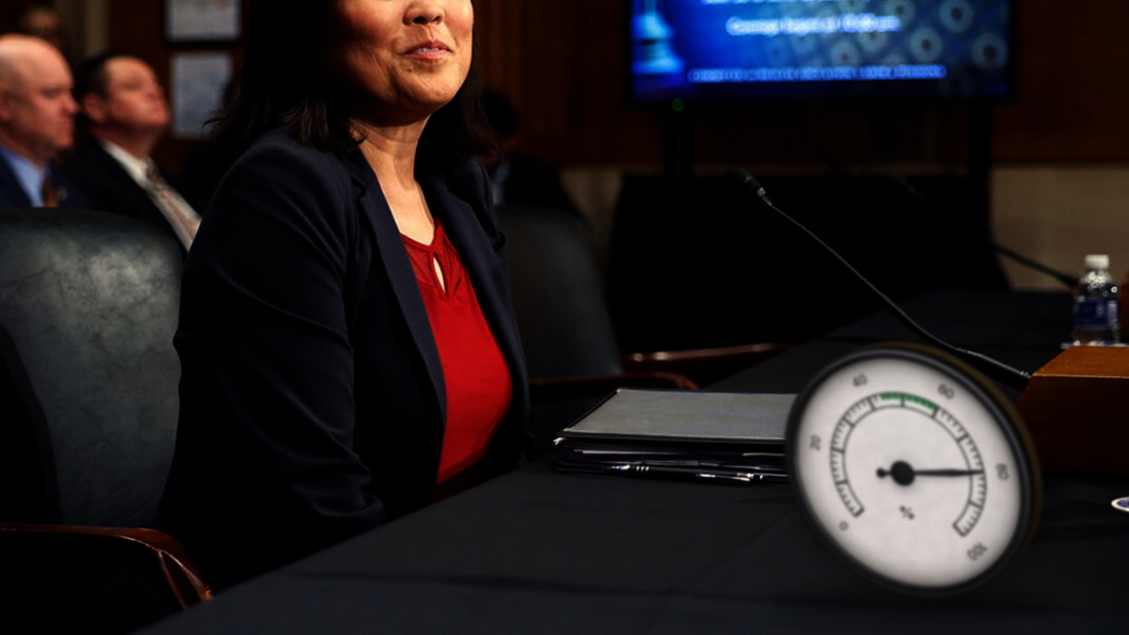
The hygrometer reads 80 %
